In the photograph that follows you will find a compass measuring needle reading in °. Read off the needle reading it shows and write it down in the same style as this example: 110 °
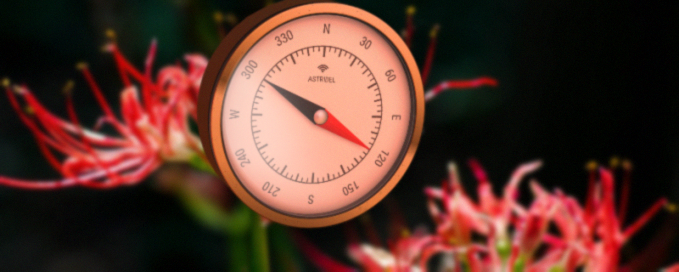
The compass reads 120 °
